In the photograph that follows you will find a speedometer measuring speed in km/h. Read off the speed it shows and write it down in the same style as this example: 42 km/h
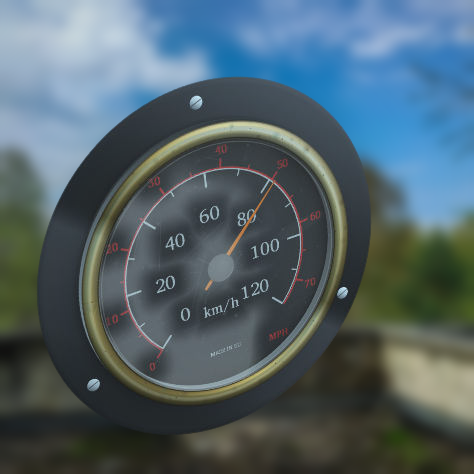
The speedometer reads 80 km/h
